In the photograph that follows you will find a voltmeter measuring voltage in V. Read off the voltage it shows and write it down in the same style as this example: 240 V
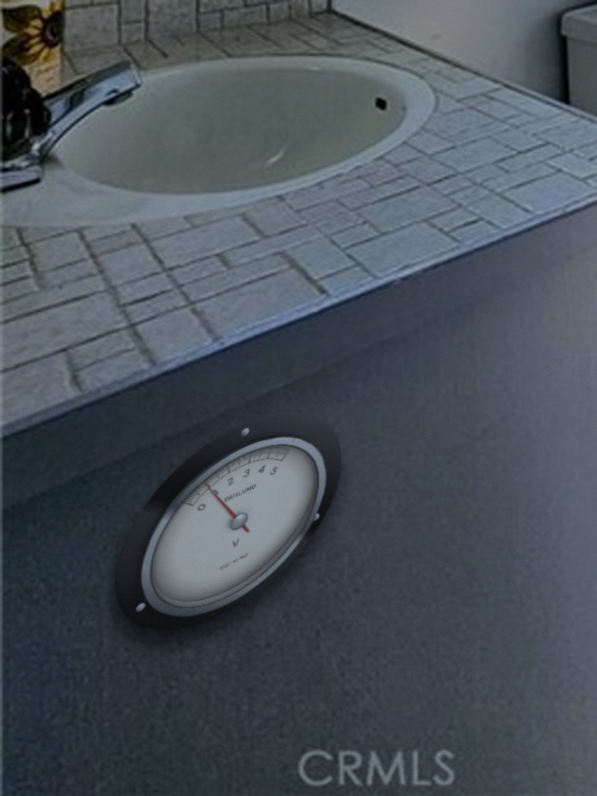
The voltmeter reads 1 V
